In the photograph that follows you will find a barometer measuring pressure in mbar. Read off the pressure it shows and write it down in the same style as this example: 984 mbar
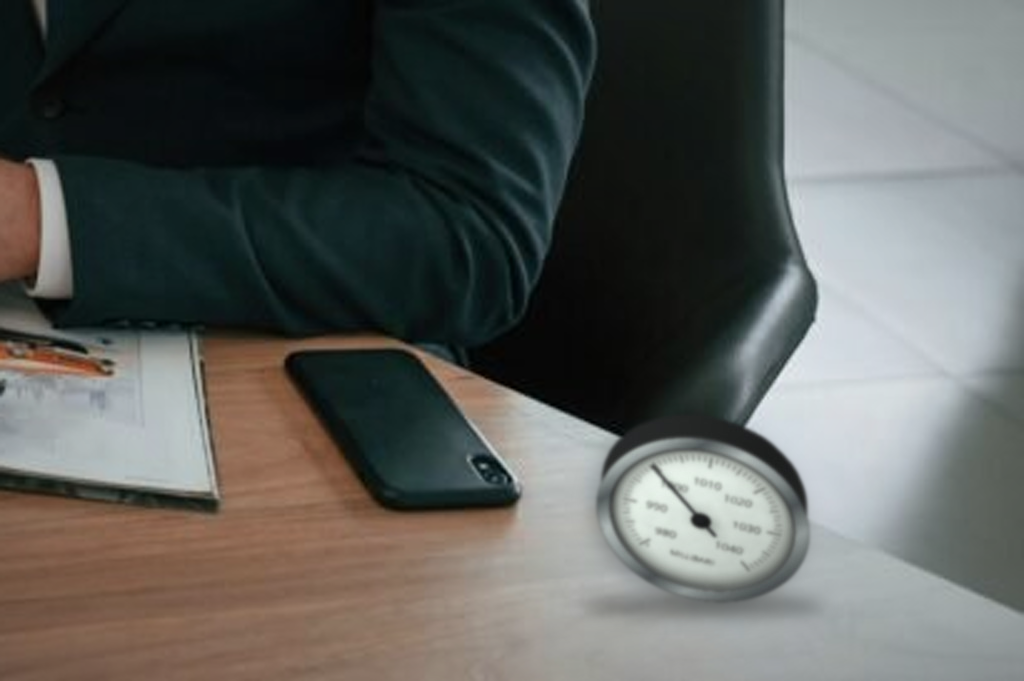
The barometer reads 1000 mbar
